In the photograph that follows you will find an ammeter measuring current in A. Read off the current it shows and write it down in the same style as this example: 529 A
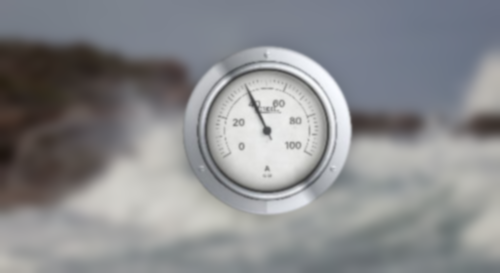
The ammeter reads 40 A
